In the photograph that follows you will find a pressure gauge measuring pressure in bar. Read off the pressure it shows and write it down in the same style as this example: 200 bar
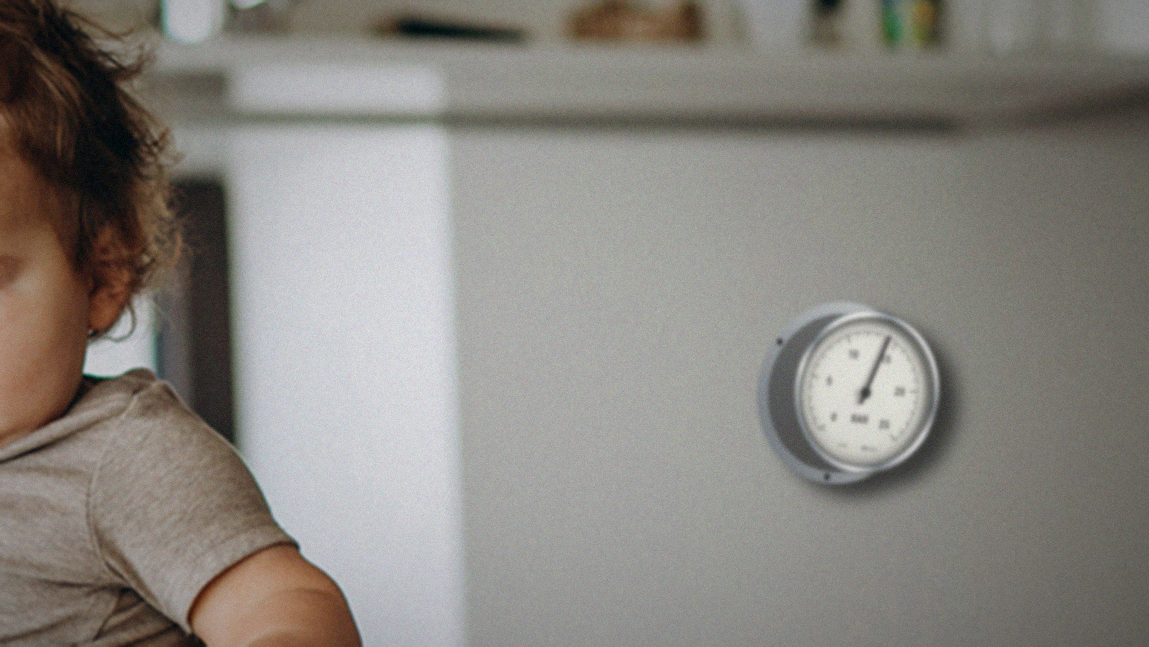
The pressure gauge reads 14 bar
